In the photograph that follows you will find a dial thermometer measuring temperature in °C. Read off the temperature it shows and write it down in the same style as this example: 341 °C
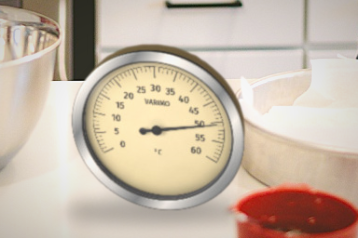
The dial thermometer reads 50 °C
